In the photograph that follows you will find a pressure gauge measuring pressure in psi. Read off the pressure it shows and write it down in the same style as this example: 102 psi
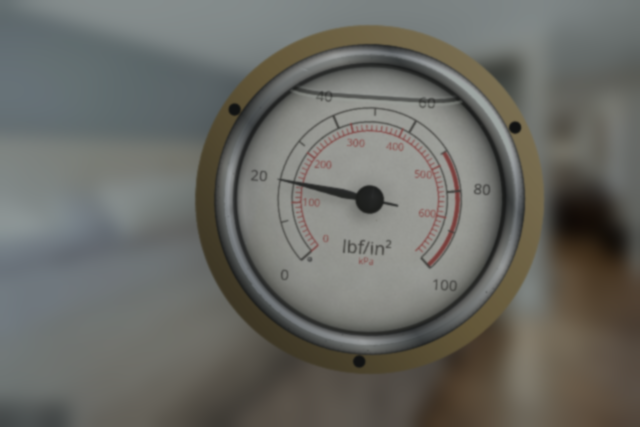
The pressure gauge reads 20 psi
